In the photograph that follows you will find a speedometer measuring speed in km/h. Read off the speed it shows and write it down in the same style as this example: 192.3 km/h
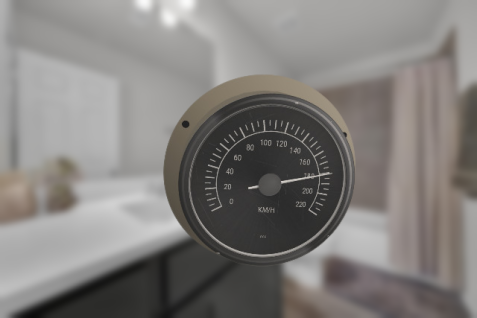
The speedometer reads 180 km/h
